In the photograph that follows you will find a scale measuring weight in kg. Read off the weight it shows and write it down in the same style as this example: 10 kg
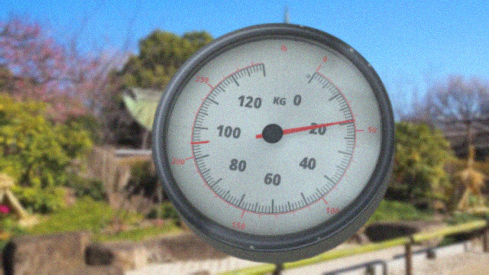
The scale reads 20 kg
